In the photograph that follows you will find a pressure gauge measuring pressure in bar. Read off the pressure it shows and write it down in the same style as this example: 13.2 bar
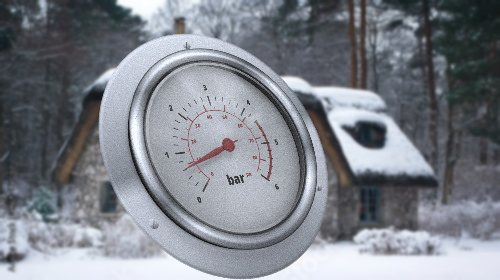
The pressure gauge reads 0.6 bar
